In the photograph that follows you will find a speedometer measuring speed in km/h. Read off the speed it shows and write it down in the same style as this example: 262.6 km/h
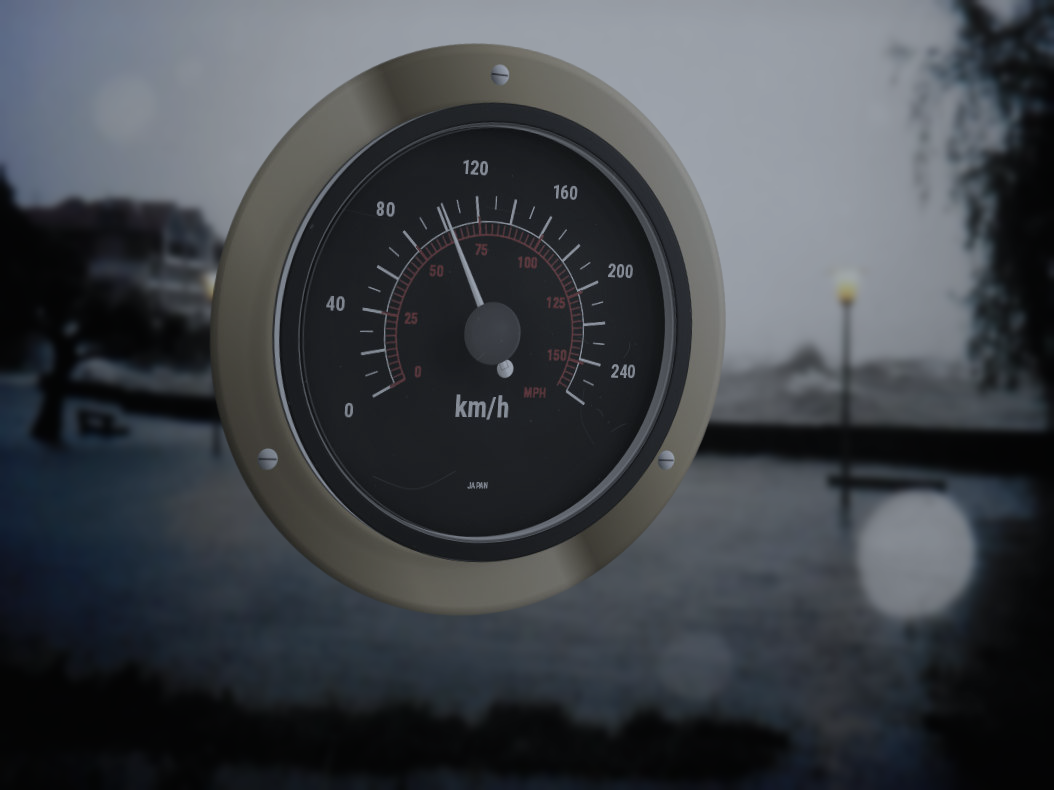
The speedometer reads 100 km/h
